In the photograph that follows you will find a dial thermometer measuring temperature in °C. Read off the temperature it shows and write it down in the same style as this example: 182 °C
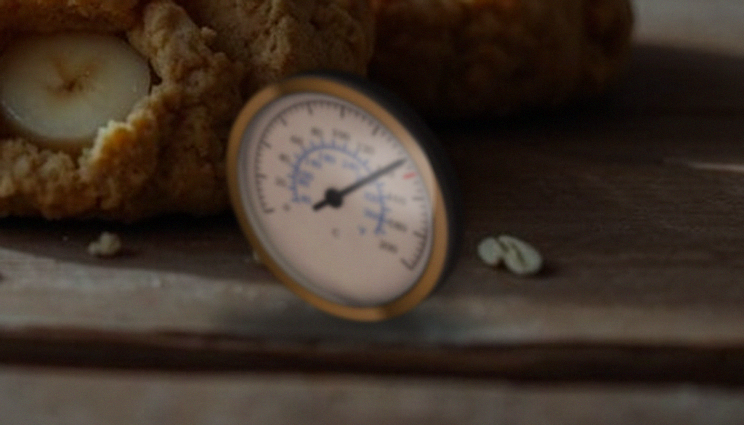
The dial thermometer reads 140 °C
